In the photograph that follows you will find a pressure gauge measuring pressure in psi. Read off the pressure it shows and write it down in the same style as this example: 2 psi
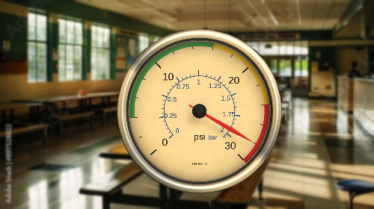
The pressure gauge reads 28 psi
